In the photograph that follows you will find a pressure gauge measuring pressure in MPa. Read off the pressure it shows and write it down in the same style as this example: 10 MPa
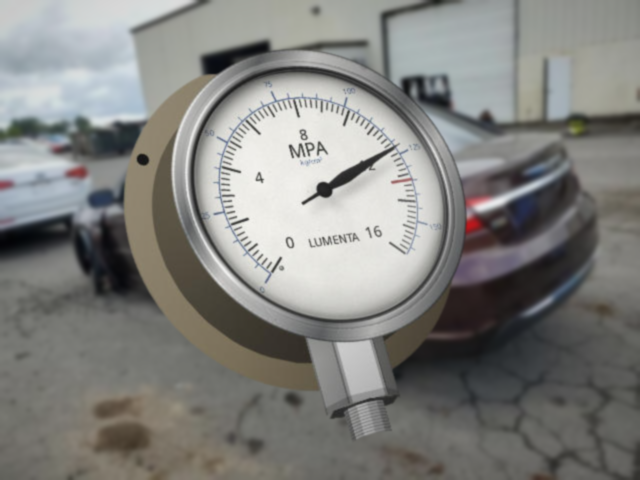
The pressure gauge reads 12 MPa
